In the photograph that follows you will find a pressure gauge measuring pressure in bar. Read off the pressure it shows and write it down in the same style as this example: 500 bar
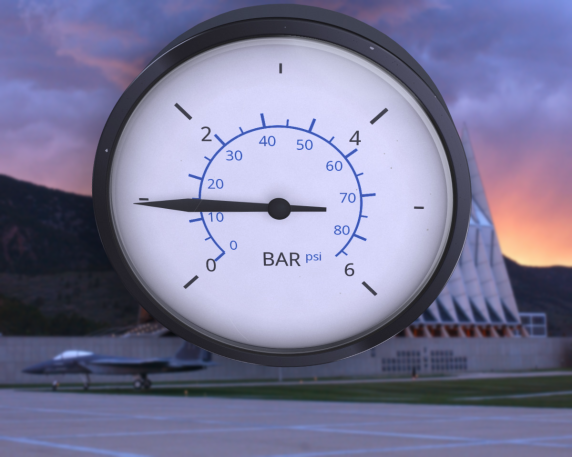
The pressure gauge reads 1 bar
